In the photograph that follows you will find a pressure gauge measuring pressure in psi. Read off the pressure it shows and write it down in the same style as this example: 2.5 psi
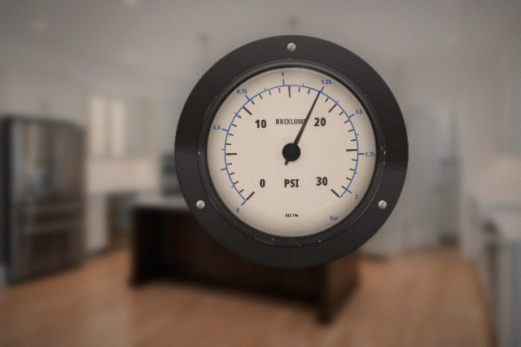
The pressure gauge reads 18 psi
